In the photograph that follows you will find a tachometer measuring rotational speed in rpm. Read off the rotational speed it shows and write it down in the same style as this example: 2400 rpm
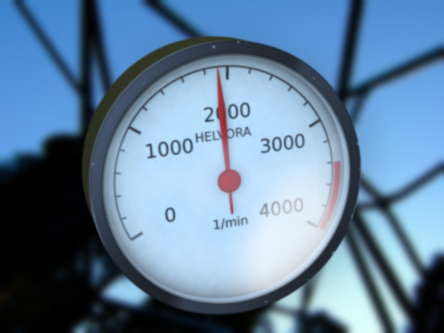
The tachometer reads 1900 rpm
